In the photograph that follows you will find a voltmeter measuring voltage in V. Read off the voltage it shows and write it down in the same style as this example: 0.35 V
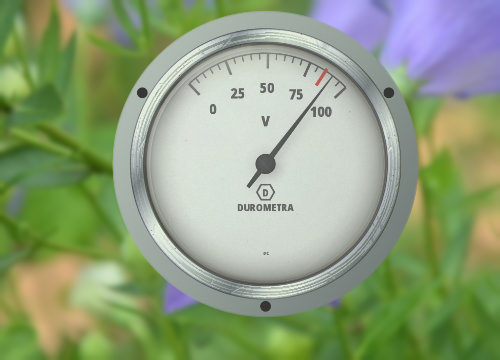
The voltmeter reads 90 V
